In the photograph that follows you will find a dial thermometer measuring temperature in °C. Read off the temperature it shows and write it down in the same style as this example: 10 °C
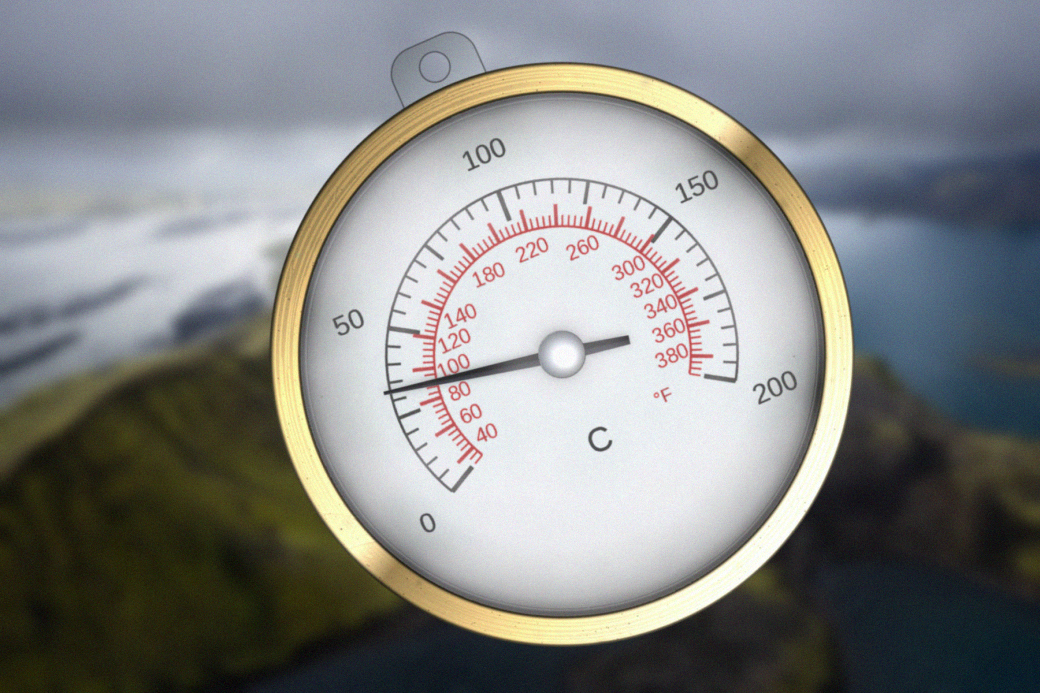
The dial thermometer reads 32.5 °C
